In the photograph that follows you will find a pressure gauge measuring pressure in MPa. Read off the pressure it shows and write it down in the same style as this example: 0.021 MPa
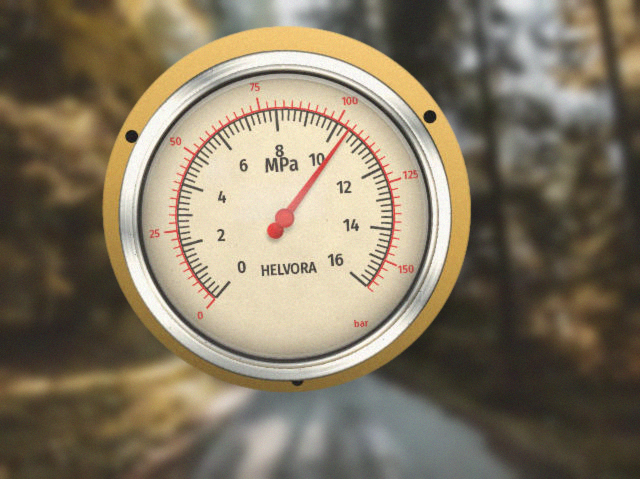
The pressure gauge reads 10.4 MPa
